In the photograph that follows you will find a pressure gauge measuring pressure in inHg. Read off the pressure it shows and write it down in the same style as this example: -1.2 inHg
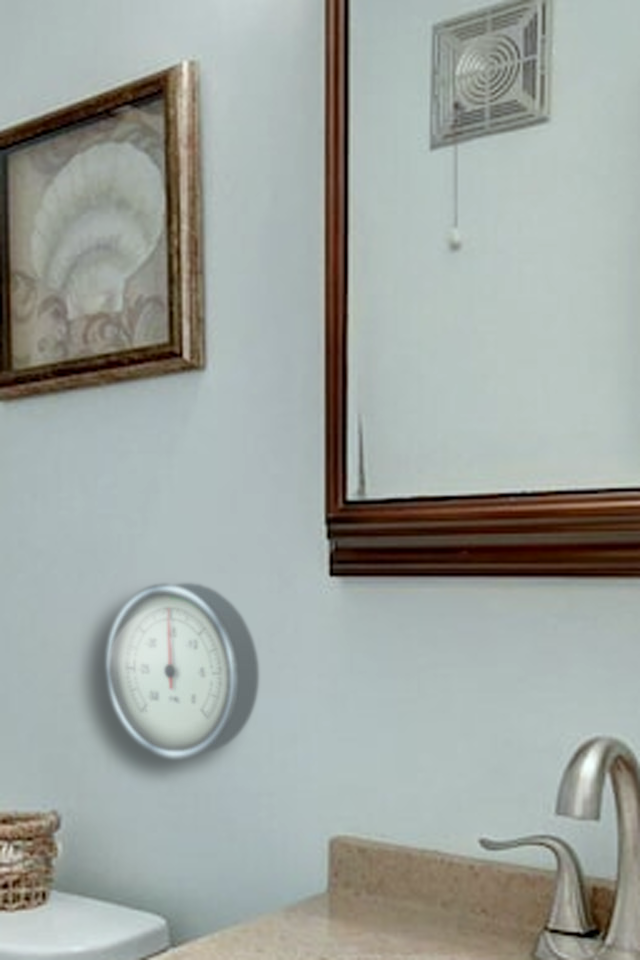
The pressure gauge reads -15 inHg
